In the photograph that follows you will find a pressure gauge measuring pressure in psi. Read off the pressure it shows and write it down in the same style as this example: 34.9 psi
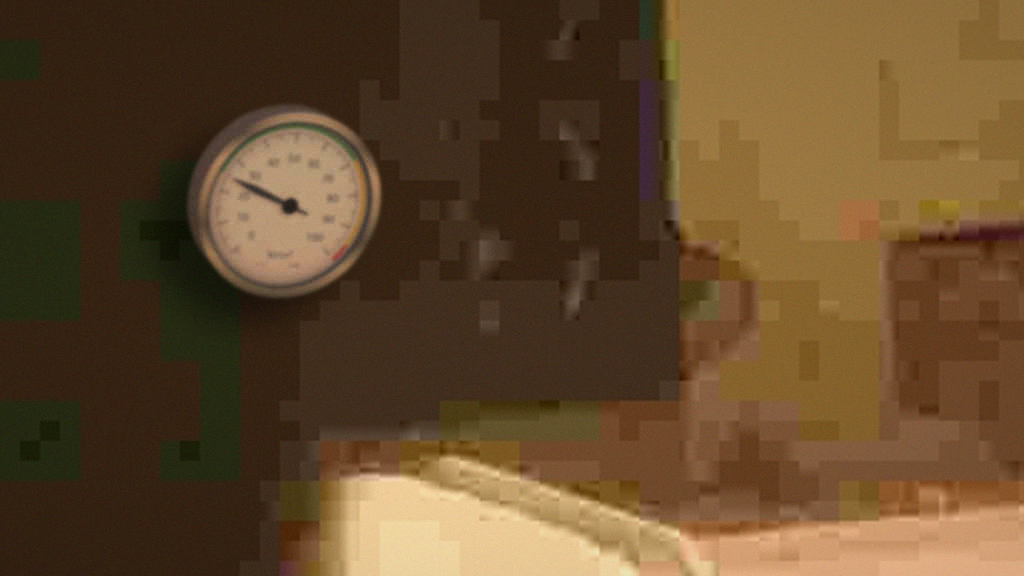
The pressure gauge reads 25 psi
